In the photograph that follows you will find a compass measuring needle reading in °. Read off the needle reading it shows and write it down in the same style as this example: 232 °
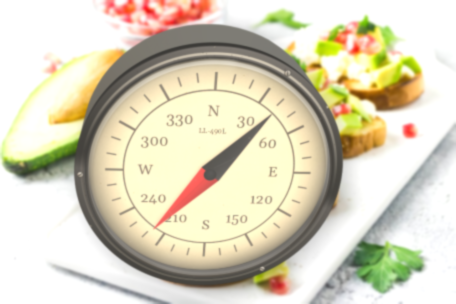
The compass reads 220 °
